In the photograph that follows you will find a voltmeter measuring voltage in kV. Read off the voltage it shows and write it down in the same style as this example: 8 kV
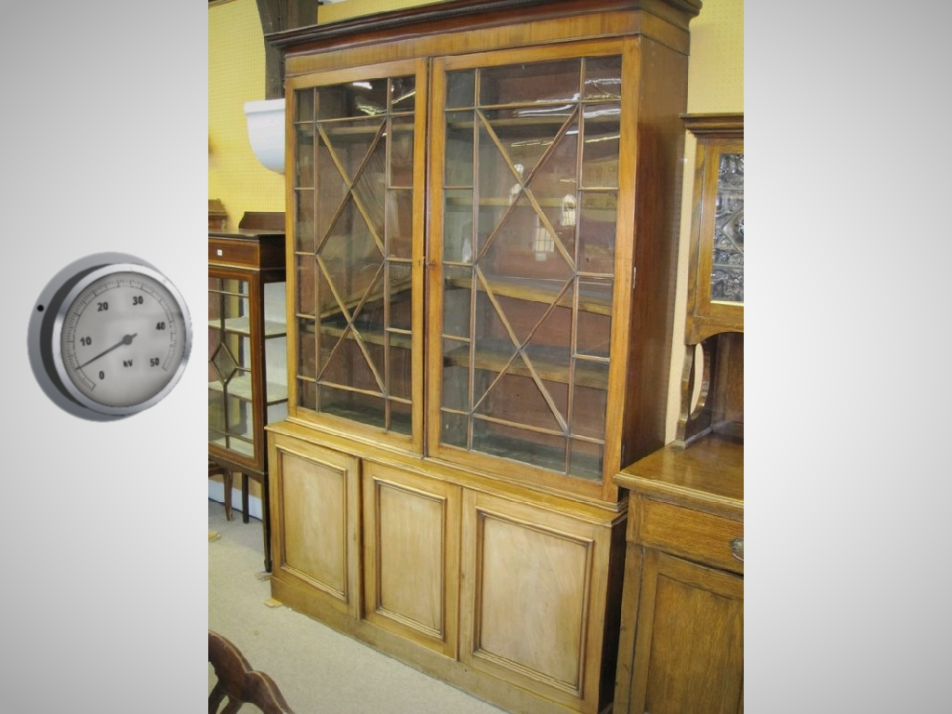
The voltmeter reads 5 kV
